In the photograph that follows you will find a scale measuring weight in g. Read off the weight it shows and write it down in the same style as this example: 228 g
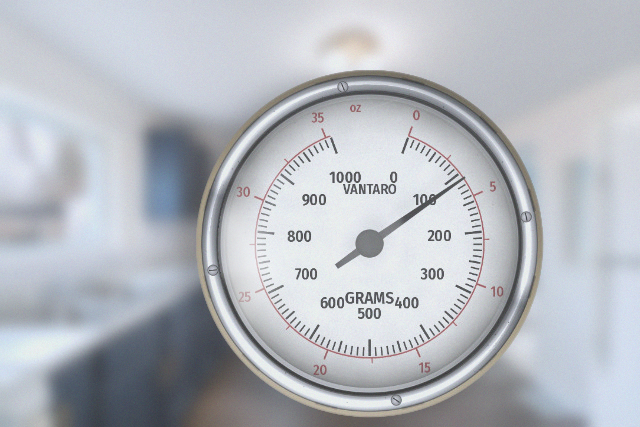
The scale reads 110 g
